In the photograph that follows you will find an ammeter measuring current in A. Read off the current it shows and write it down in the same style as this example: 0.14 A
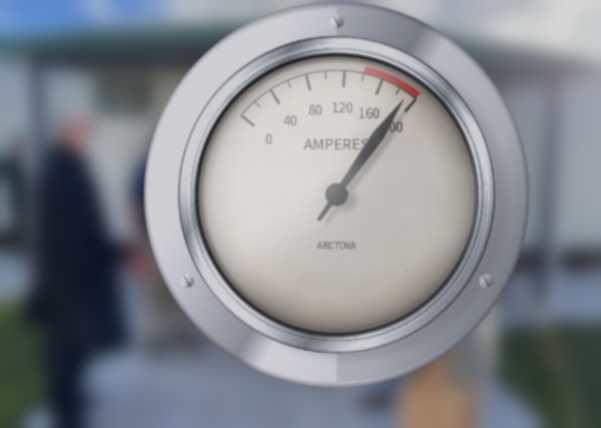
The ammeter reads 190 A
